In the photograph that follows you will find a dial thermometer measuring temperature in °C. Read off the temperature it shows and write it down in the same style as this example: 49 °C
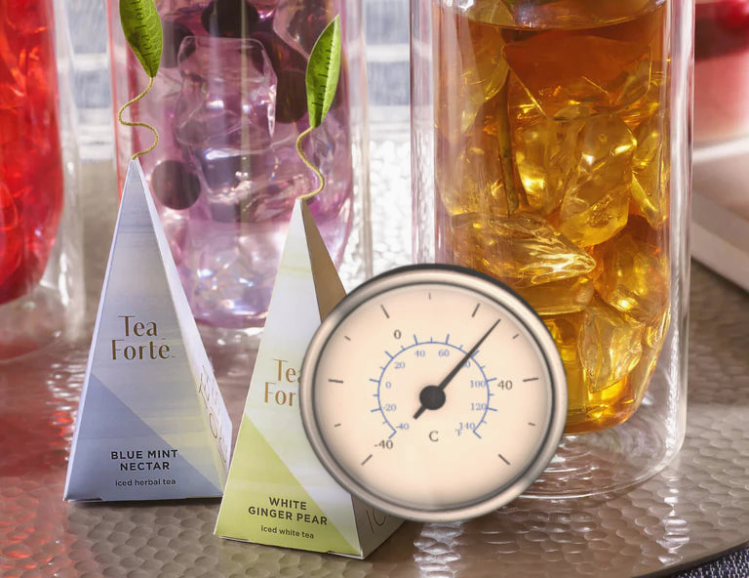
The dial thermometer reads 25 °C
